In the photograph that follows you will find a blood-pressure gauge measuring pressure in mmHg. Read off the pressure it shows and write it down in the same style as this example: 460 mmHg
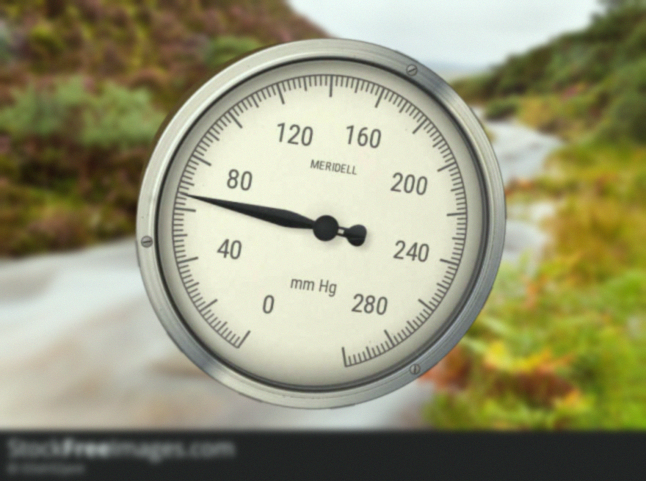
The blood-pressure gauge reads 66 mmHg
